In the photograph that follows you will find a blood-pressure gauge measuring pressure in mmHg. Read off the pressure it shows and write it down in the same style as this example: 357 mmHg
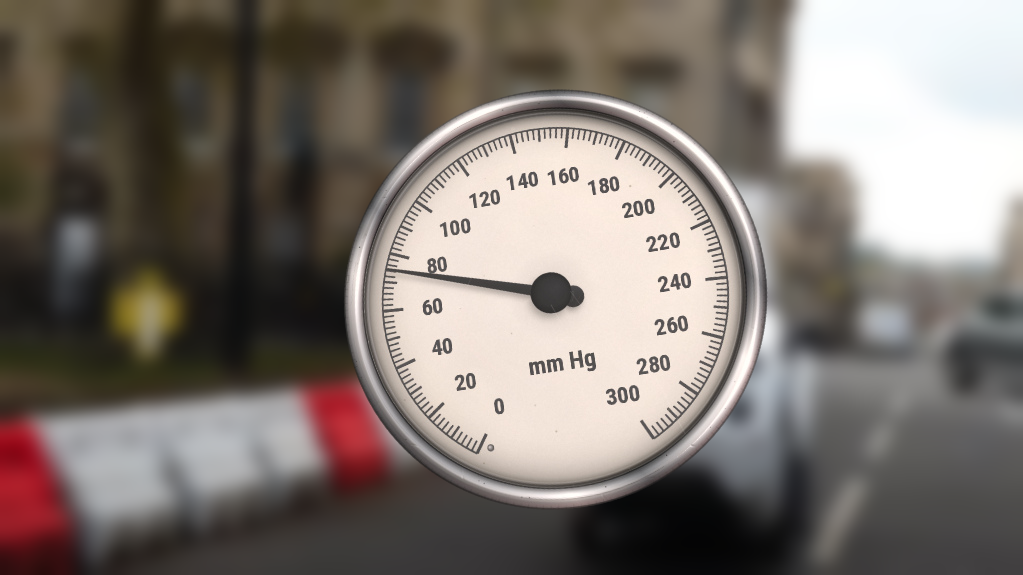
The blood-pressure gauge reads 74 mmHg
